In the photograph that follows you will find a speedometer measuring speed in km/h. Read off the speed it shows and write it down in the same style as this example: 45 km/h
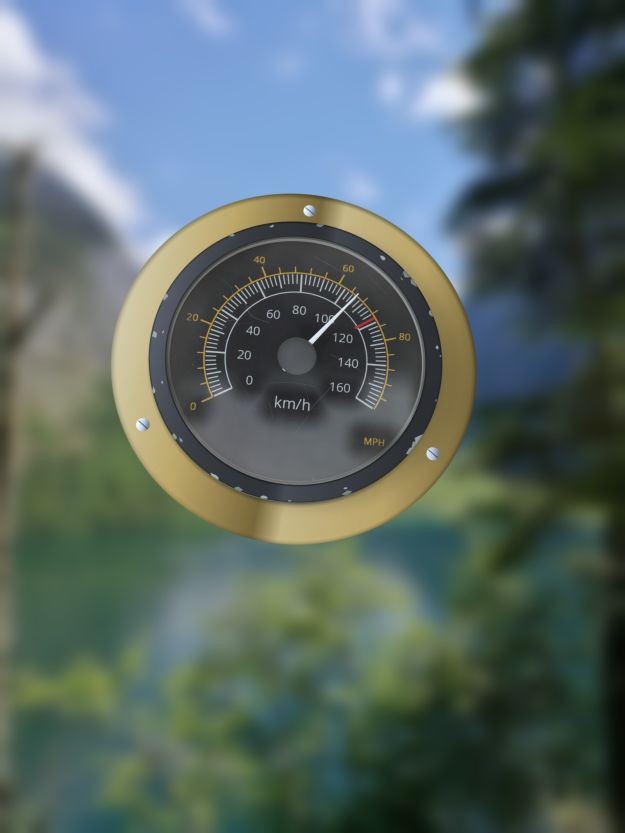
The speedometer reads 106 km/h
